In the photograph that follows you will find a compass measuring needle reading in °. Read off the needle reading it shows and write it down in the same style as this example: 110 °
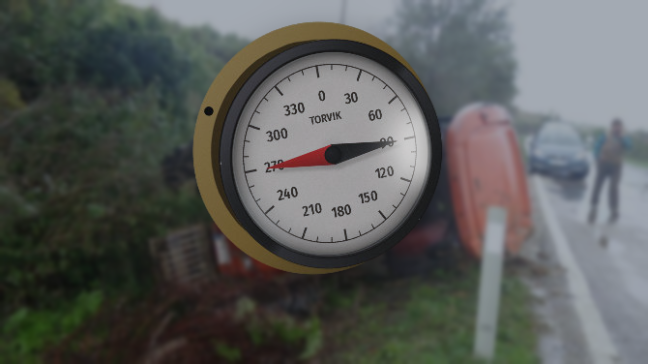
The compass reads 270 °
